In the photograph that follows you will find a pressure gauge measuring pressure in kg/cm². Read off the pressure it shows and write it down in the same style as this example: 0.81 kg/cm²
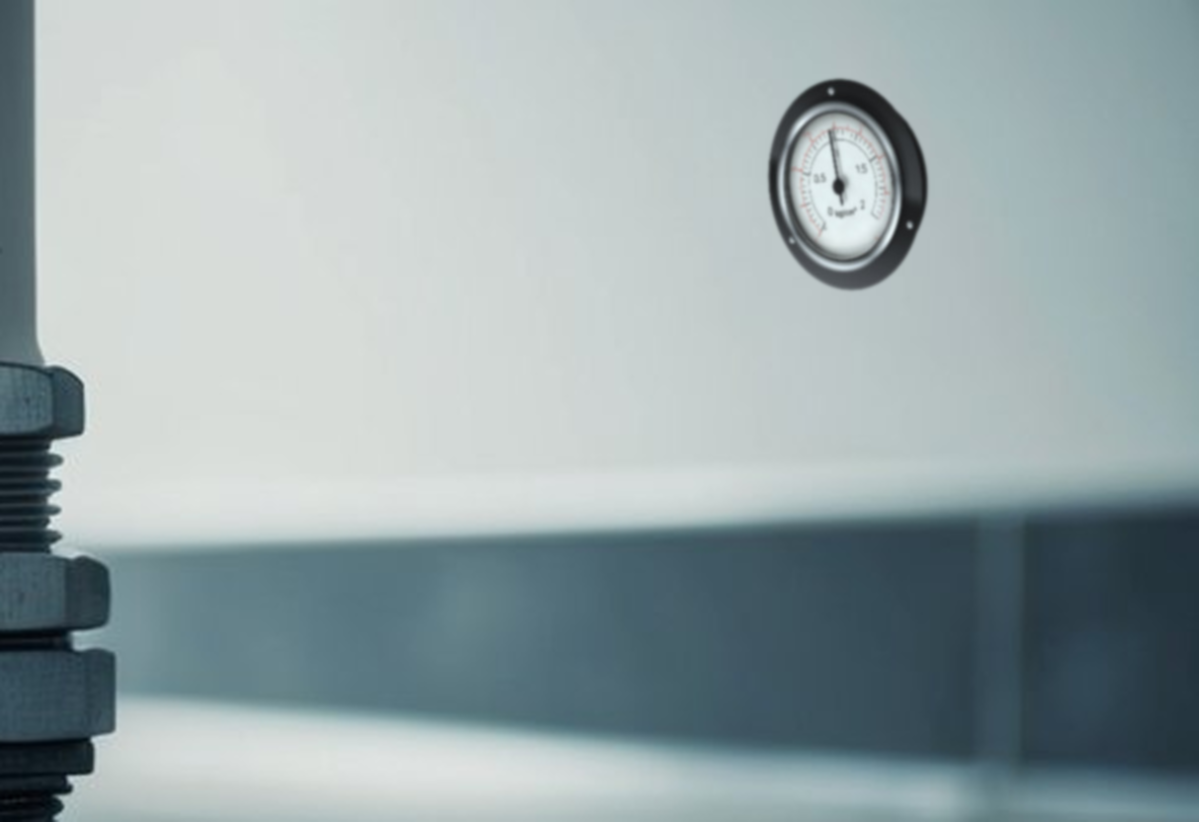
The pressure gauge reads 1 kg/cm²
